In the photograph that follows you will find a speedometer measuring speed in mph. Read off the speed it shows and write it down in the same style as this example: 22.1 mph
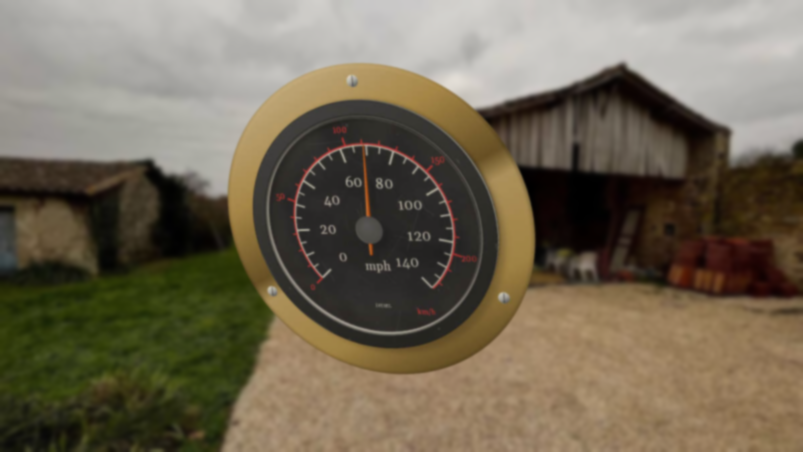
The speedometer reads 70 mph
